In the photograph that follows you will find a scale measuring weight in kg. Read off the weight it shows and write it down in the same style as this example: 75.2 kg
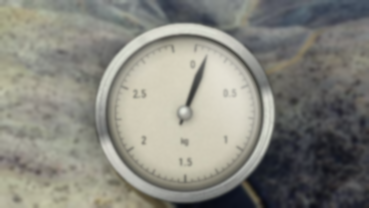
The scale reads 0.1 kg
